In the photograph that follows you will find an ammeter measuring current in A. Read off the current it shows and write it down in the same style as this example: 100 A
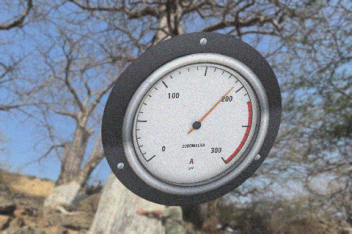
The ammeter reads 190 A
